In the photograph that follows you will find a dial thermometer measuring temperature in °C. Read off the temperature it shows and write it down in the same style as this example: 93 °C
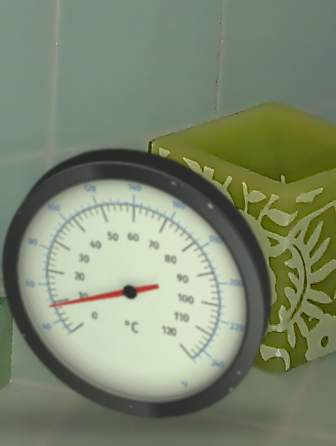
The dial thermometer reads 10 °C
